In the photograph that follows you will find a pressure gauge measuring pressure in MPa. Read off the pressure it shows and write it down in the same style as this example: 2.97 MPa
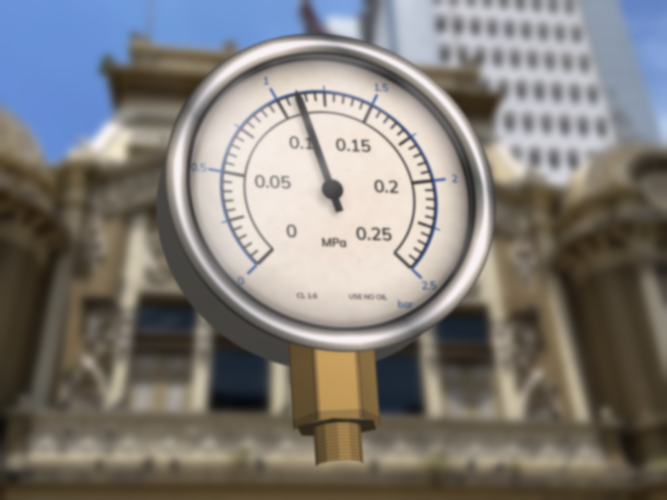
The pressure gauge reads 0.11 MPa
